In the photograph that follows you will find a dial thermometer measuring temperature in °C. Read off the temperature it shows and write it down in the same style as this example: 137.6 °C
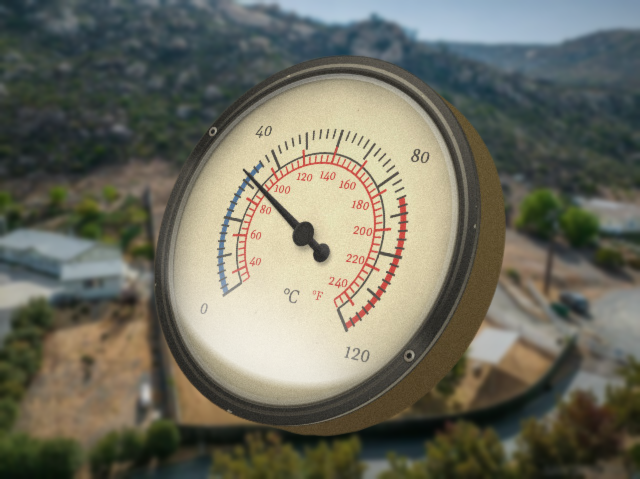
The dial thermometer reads 32 °C
